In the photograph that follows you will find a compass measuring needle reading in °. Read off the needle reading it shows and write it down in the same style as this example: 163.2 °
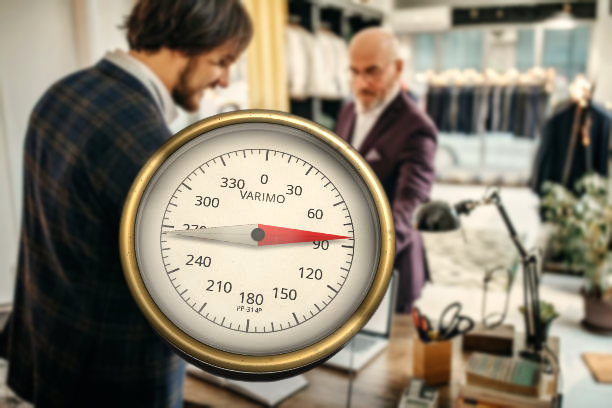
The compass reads 85 °
